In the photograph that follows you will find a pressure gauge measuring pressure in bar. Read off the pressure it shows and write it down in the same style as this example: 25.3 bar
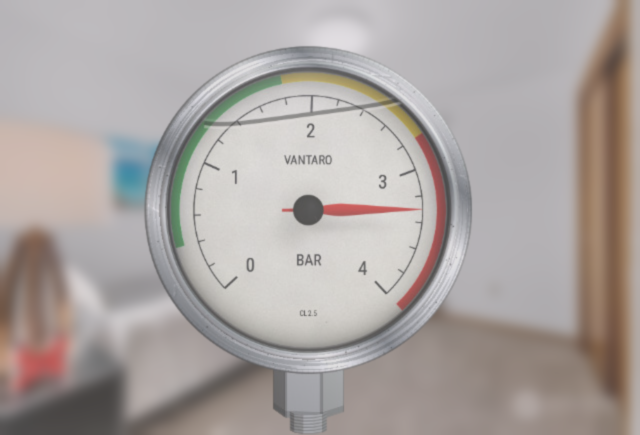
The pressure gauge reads 3.3 bar
